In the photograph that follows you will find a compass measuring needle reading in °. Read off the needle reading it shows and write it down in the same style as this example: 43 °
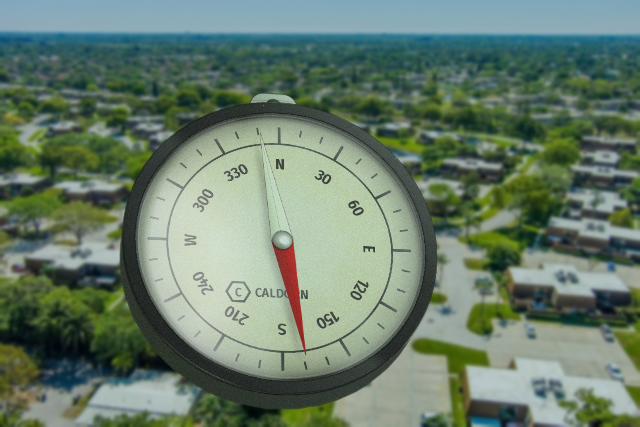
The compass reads 170 °
